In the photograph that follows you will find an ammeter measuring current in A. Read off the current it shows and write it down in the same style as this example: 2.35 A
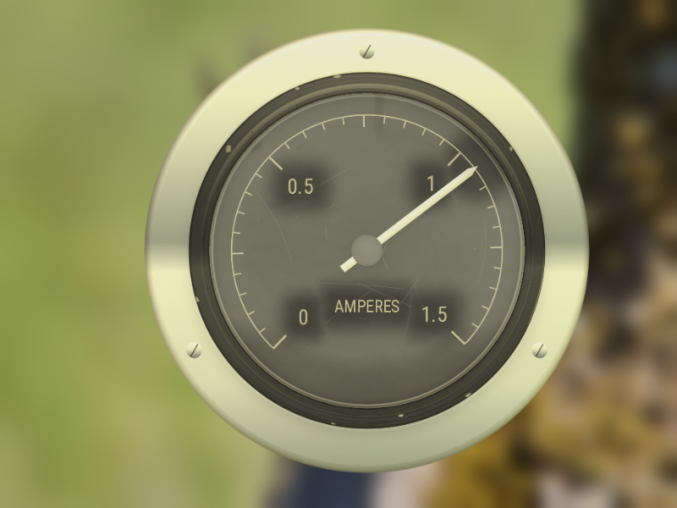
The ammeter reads 1.05 A
